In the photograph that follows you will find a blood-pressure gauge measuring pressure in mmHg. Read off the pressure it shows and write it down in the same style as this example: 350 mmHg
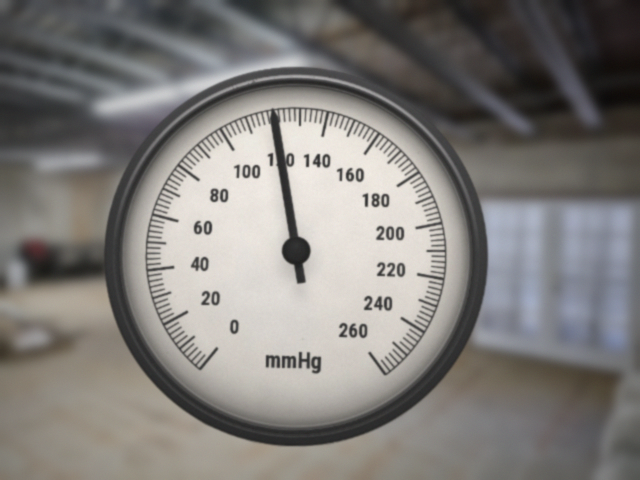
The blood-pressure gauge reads 120 mmHg
